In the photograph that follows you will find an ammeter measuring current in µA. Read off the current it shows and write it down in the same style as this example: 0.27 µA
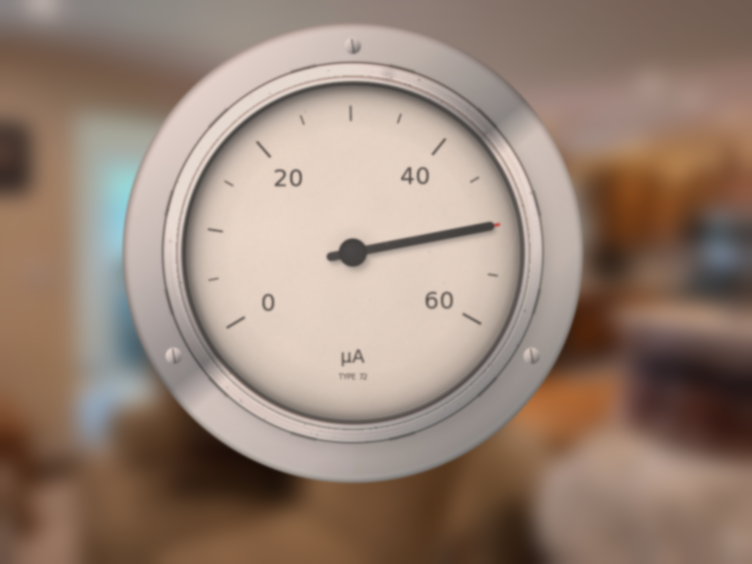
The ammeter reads 50 µA
